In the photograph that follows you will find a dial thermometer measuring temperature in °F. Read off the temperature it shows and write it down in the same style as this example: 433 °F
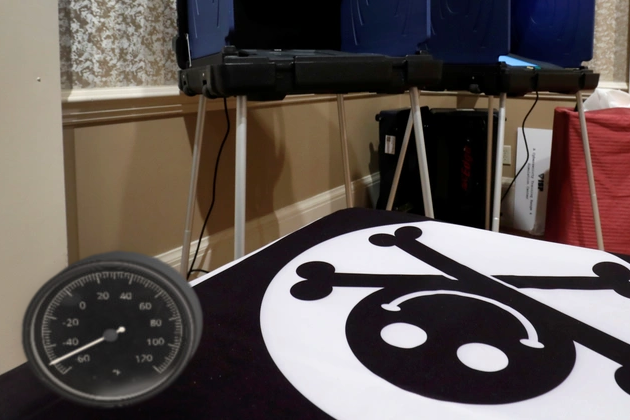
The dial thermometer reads -50 °F
